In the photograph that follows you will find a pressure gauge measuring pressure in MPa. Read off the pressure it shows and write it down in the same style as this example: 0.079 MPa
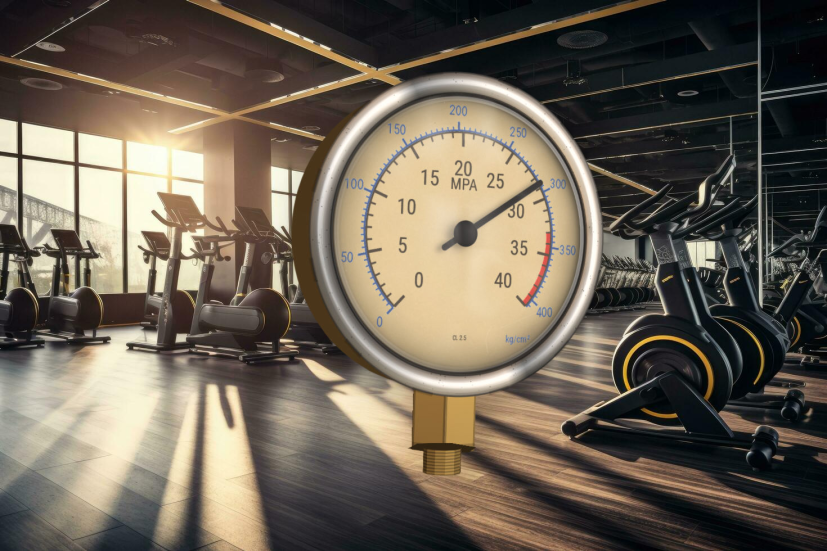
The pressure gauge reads 28.5 MPa
